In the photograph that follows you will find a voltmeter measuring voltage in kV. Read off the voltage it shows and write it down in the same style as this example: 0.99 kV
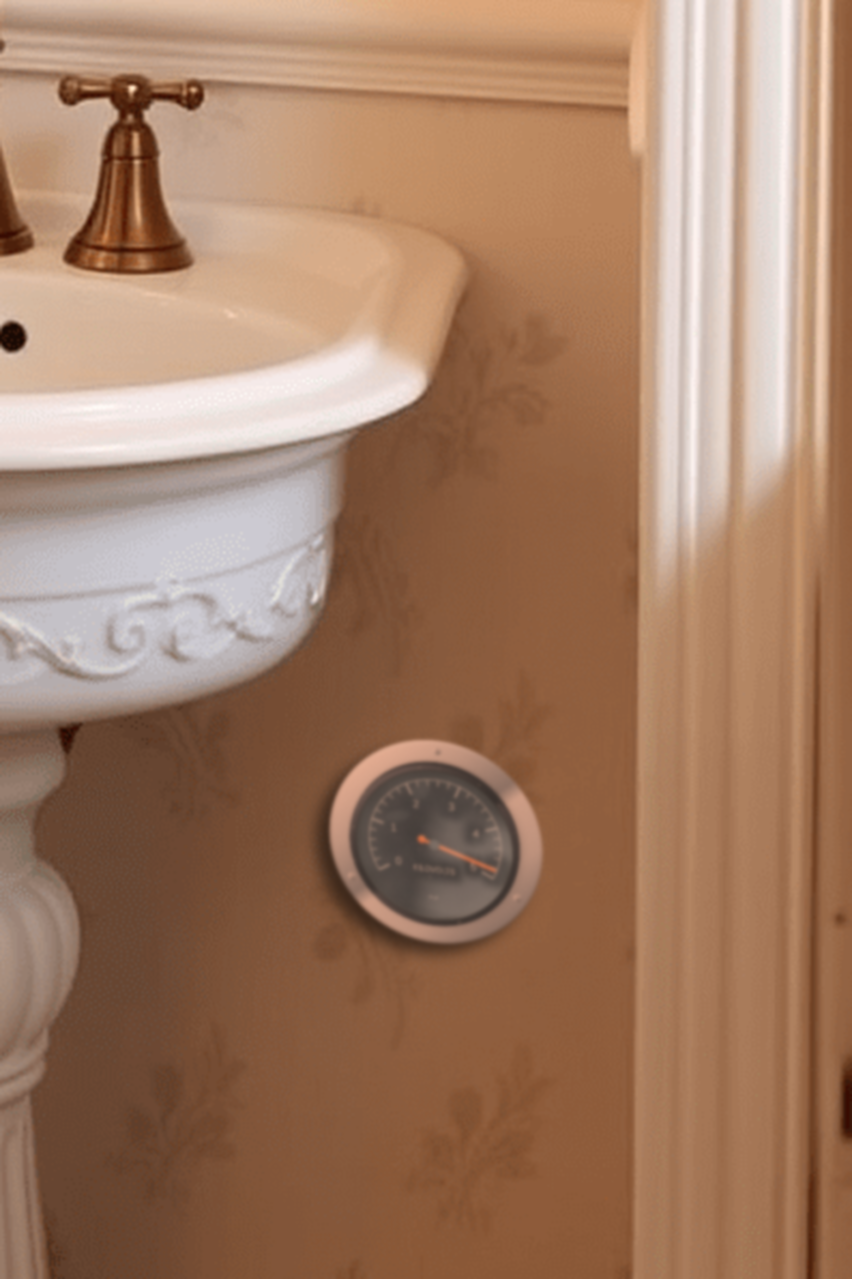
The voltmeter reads 4.8 kV
